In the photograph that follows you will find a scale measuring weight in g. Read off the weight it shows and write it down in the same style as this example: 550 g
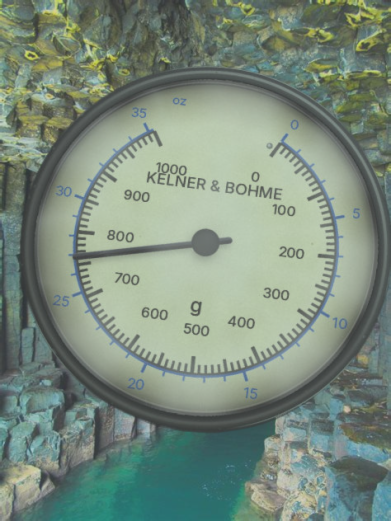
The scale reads 760 g
